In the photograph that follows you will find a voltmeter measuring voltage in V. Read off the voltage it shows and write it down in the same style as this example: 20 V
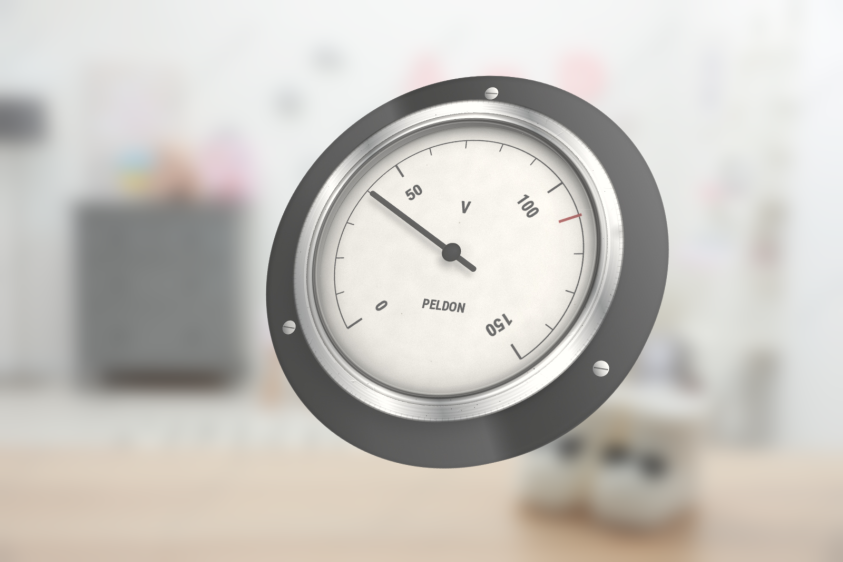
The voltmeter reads 40 V
